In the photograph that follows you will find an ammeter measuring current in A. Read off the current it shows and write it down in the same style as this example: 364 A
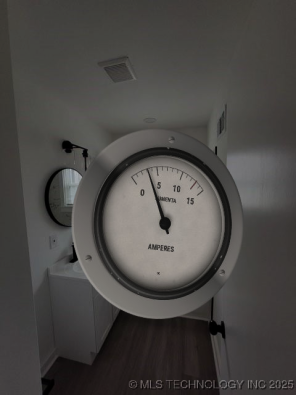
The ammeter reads 3 A
